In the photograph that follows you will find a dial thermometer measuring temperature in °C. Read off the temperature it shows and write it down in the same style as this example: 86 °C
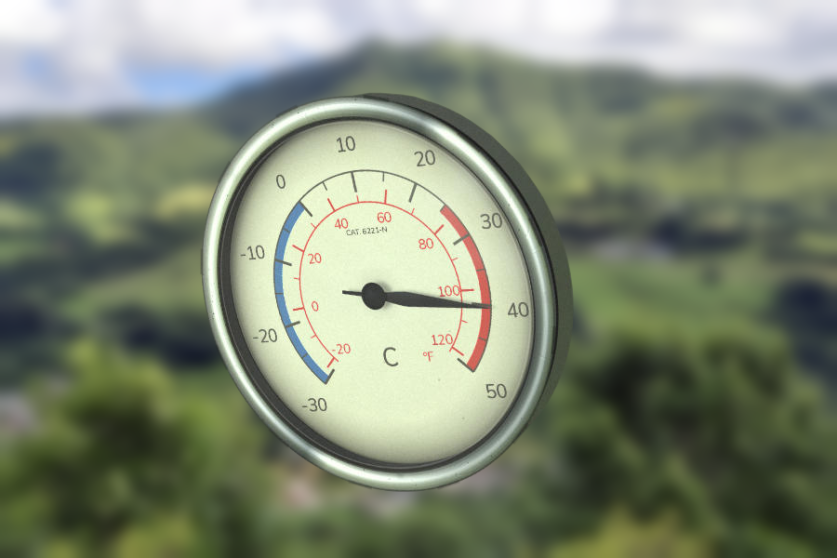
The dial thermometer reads 40 °C
